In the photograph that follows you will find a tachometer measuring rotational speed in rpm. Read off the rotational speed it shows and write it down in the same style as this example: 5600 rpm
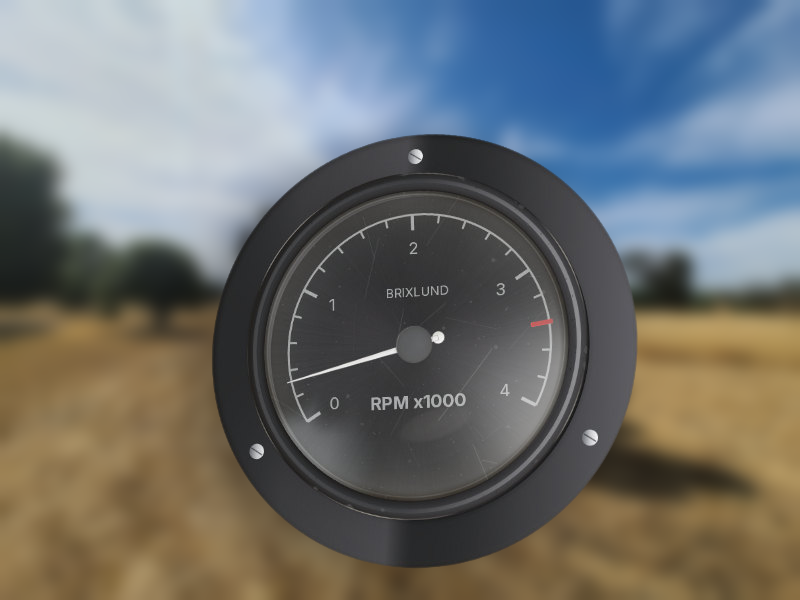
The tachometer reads 300 rpm
